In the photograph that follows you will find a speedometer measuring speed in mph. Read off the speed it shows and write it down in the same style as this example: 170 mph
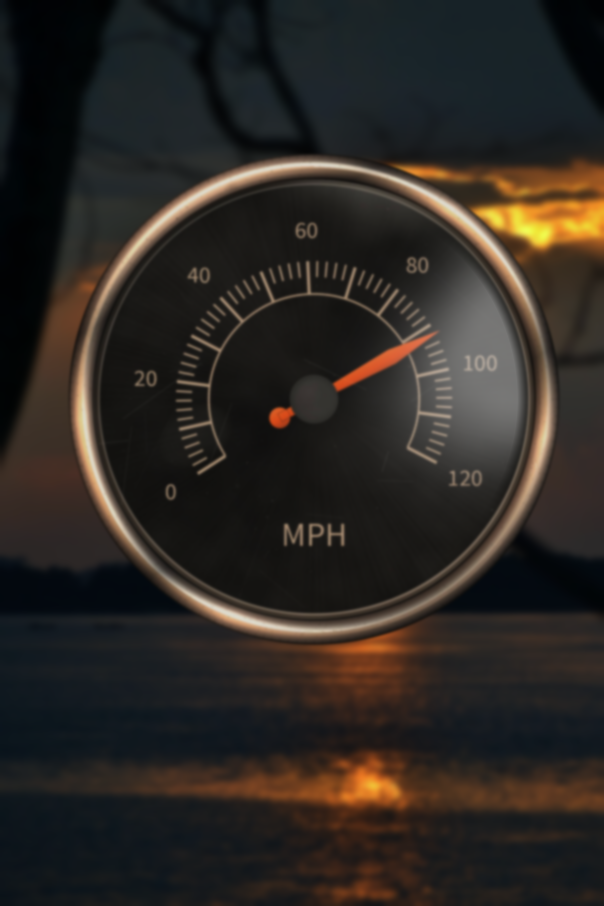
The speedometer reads 92 mph
